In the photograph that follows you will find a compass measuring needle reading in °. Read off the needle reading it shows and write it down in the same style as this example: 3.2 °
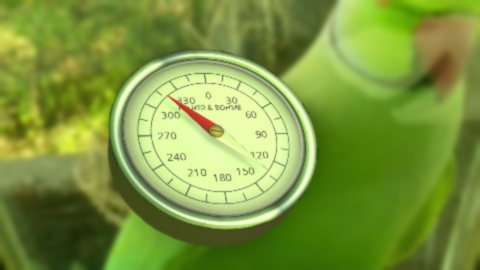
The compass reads 315 °
